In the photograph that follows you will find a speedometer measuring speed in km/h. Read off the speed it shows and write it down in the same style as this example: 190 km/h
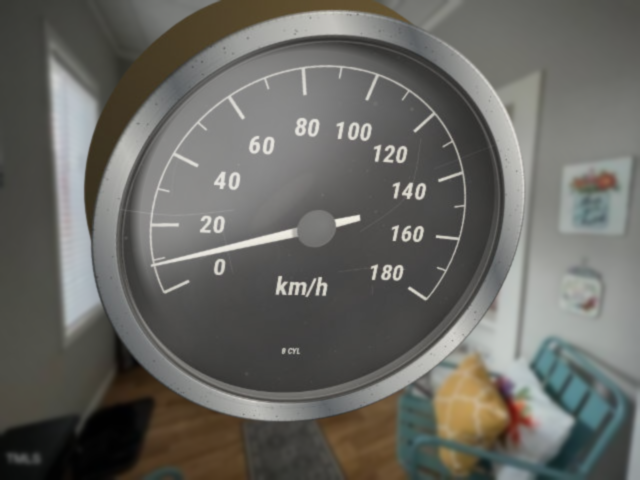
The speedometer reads 10 km/h
